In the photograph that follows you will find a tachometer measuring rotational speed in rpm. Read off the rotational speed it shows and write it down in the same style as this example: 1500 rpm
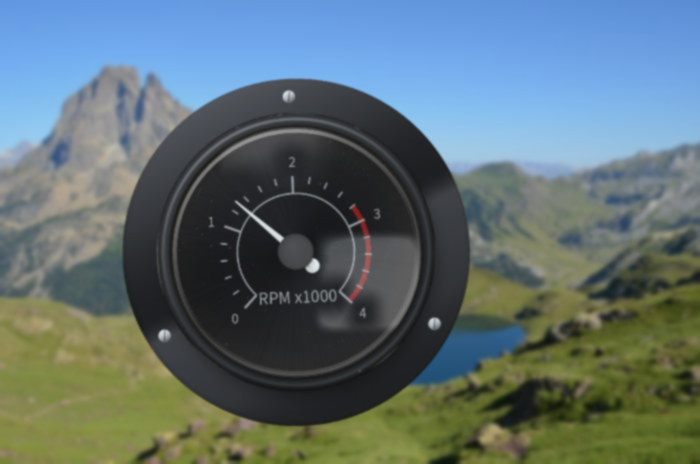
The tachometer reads 1300 rpm
